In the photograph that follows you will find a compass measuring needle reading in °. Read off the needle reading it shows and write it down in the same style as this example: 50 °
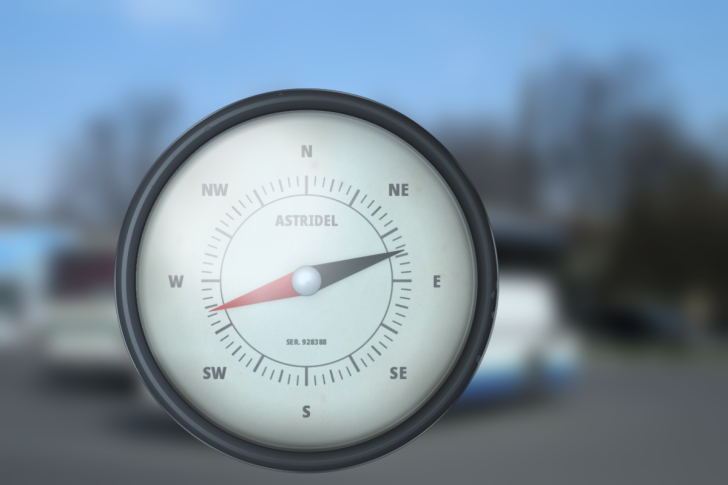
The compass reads 252.5 °
